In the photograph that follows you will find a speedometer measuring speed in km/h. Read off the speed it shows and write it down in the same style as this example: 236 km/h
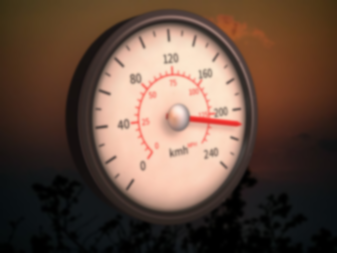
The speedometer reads 210 km/h
